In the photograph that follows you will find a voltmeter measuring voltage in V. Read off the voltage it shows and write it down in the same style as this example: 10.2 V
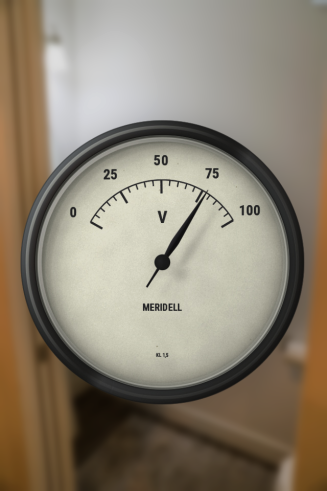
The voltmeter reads 77.5 V
